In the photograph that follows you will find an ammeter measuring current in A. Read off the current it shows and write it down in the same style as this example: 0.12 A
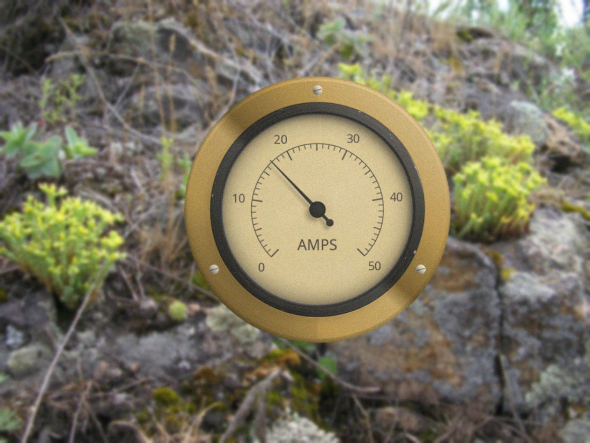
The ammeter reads 17 A
